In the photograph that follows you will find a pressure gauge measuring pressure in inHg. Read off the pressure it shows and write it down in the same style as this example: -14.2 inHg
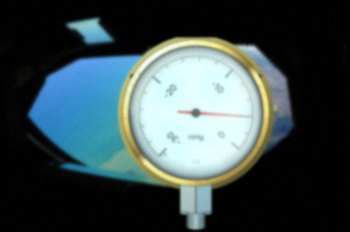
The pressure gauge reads -4 inHg
